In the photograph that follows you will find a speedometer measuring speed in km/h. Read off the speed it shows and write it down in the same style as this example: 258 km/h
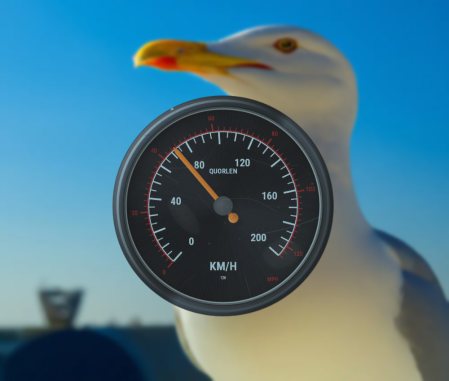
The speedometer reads 72.5 km/h
